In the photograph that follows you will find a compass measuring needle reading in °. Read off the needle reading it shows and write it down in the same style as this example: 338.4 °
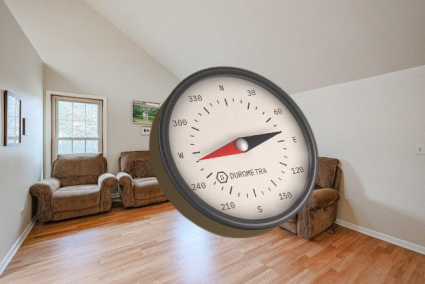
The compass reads 260 °
